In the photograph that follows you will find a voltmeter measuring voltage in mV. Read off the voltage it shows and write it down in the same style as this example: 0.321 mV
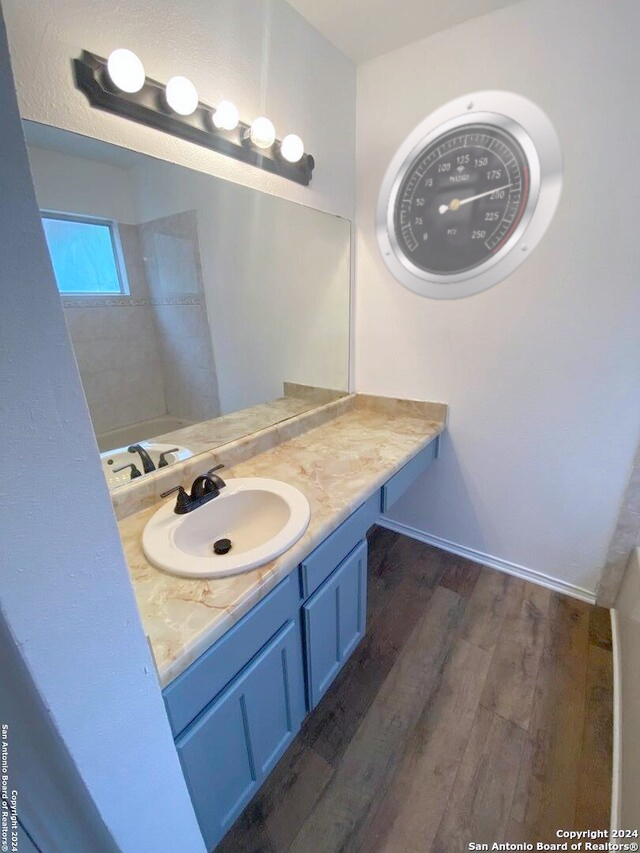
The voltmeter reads 195 mV
